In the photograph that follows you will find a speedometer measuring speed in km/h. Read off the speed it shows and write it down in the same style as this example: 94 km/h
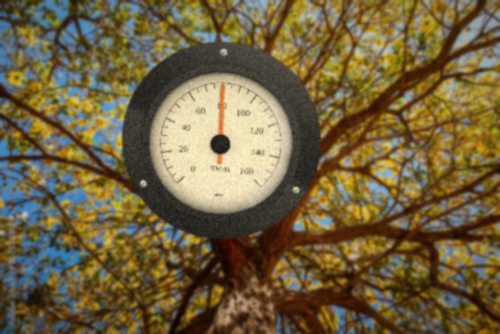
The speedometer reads 80 km/h
